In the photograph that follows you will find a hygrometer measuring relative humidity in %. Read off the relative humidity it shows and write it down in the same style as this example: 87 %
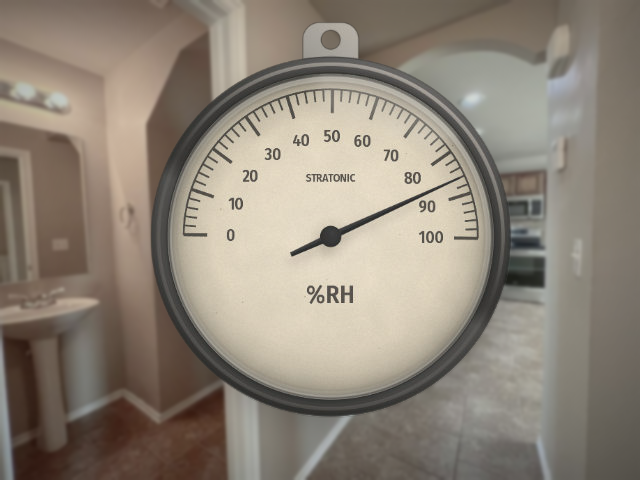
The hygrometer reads 86 %
